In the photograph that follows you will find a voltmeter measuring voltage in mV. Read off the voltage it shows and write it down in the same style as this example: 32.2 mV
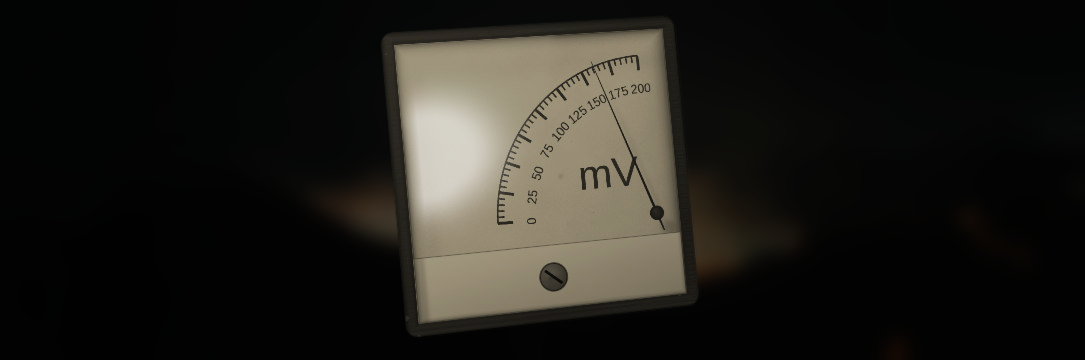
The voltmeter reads 160 mV
